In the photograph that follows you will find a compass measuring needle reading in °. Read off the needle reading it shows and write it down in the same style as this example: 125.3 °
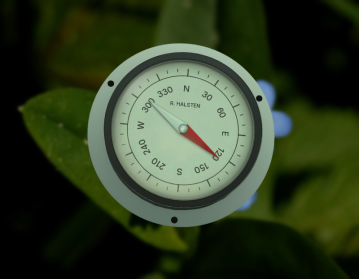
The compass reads 125 °
